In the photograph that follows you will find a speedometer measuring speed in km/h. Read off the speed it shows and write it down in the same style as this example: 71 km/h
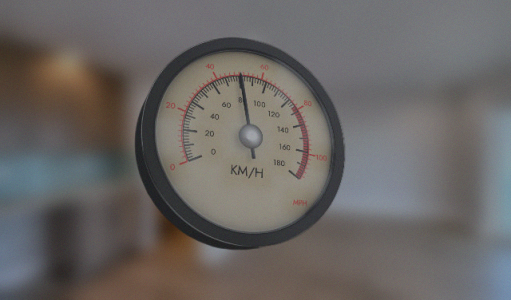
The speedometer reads 80 km/h
